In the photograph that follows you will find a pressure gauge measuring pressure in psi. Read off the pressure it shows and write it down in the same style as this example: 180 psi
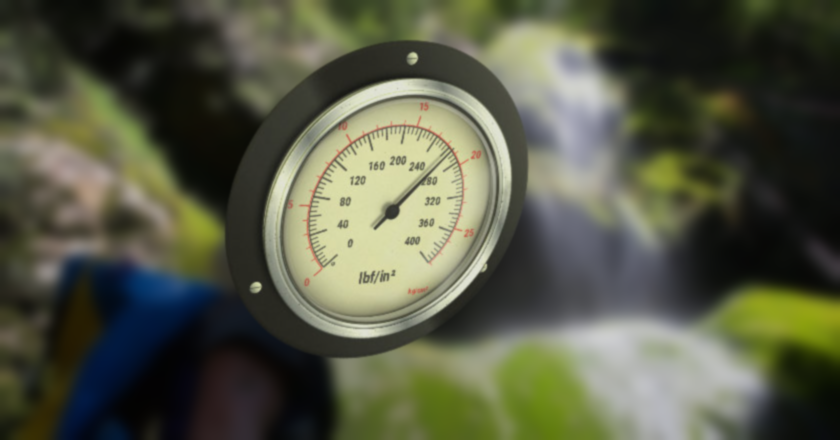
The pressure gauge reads 260 psi
